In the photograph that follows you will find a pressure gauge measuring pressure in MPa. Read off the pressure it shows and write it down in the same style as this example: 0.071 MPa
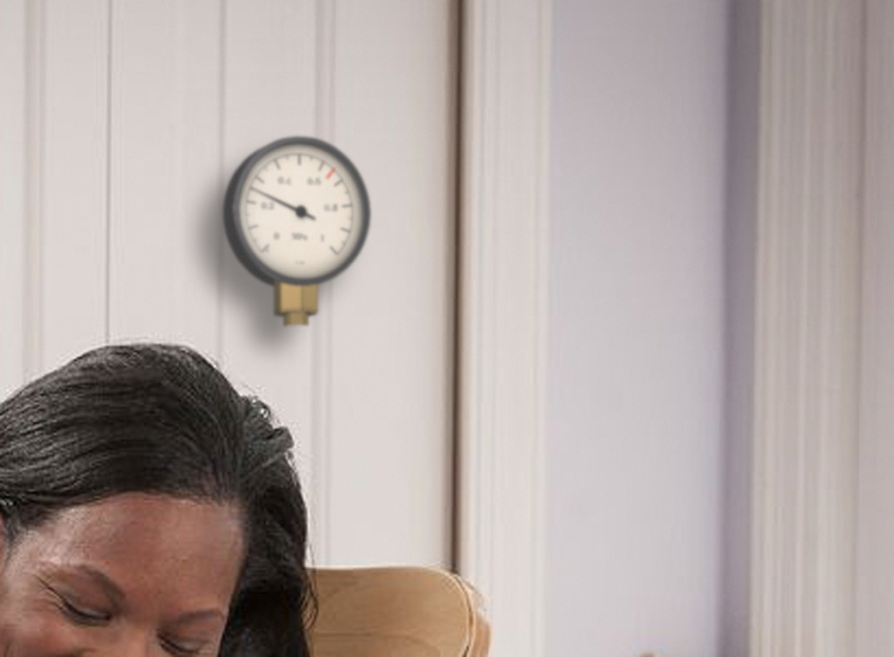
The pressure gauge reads 0.25 MPa
